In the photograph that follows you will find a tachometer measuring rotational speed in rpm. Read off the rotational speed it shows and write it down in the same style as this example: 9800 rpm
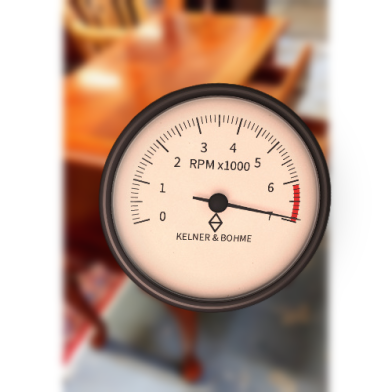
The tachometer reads 6900 rpm
